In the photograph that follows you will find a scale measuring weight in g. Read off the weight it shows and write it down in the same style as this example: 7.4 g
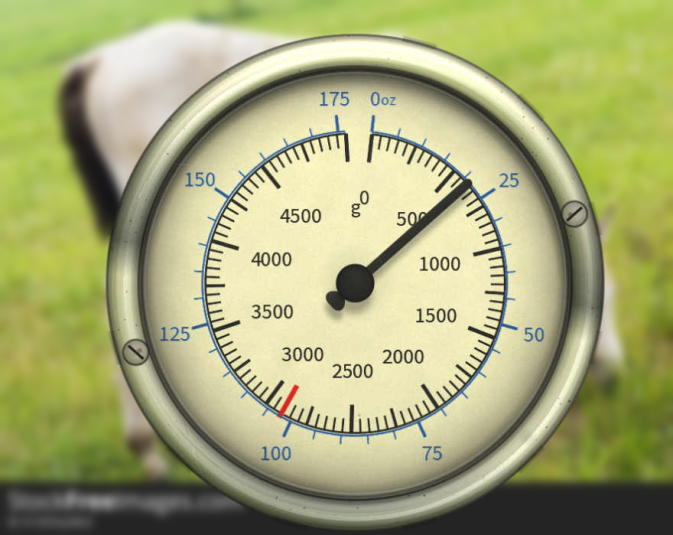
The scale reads 600 g
